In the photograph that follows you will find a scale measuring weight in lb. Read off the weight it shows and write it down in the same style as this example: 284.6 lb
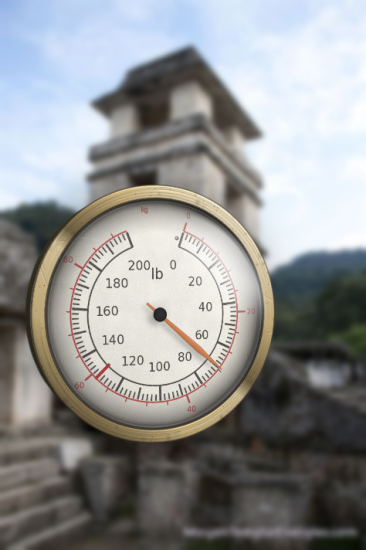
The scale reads 70 lb
